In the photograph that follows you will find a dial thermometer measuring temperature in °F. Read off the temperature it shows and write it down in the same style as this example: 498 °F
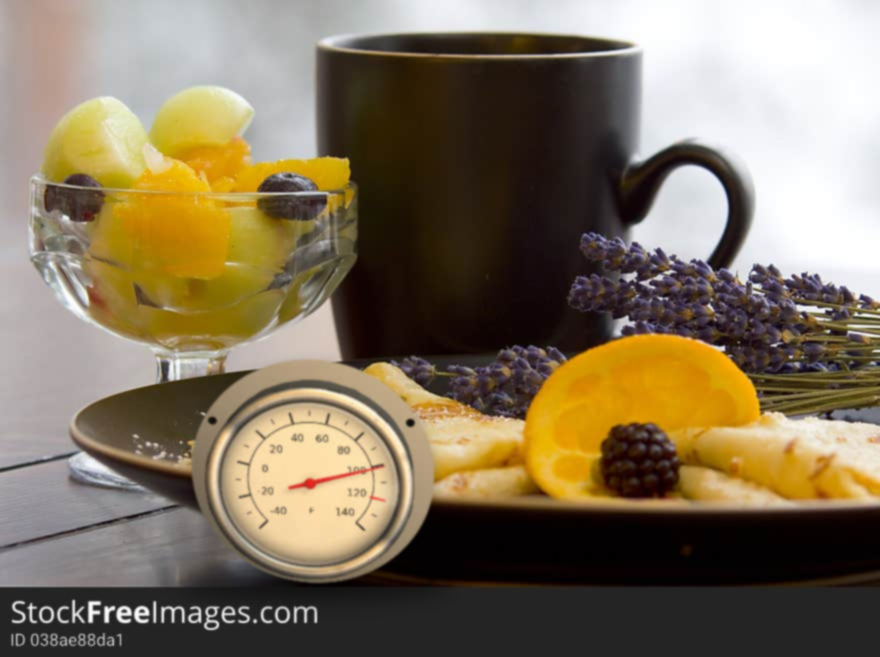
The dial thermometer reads 100 °F
